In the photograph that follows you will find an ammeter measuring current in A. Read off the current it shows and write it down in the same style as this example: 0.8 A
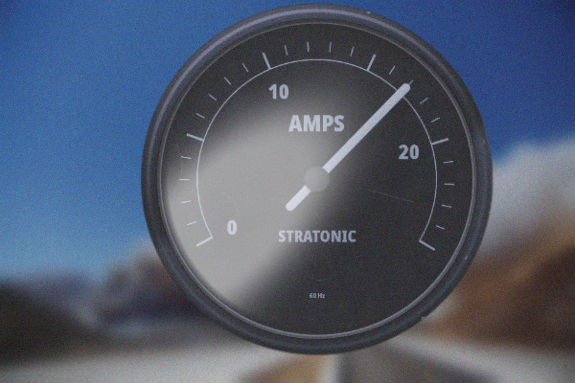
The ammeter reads 17 A
